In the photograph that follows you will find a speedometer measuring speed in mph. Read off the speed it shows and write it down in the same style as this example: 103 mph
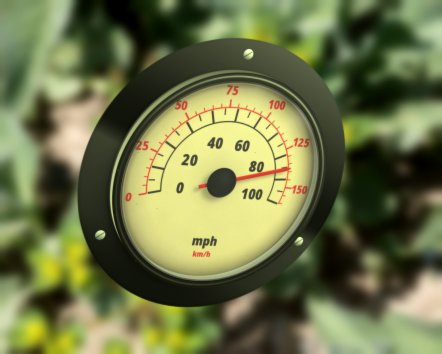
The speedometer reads 85 mph
